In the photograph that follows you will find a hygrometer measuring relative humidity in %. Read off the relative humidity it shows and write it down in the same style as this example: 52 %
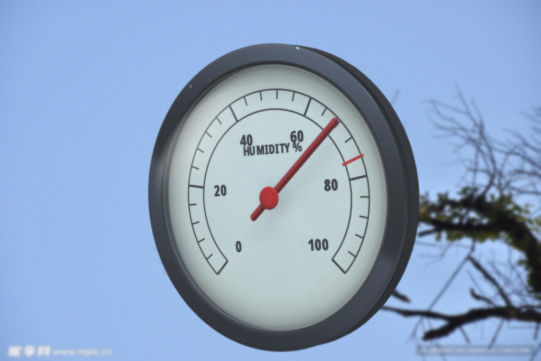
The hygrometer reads 68 %
